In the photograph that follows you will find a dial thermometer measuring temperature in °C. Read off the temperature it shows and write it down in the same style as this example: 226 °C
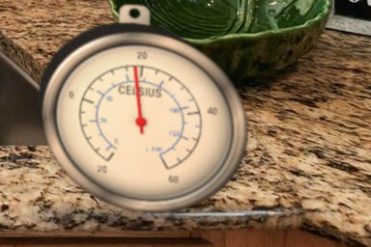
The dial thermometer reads 18 °C
